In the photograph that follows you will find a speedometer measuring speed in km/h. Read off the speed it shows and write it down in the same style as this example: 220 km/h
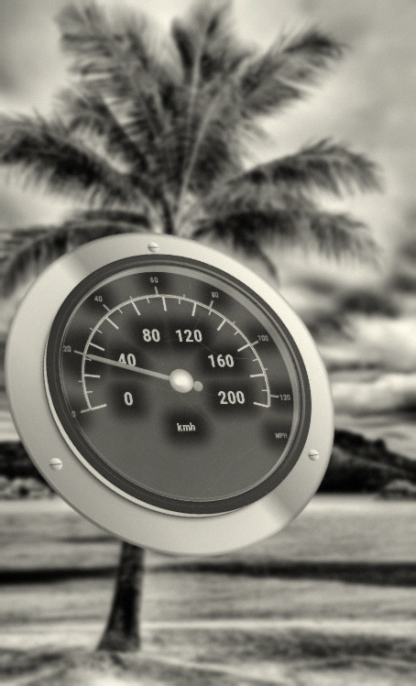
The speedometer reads 30 km/h
